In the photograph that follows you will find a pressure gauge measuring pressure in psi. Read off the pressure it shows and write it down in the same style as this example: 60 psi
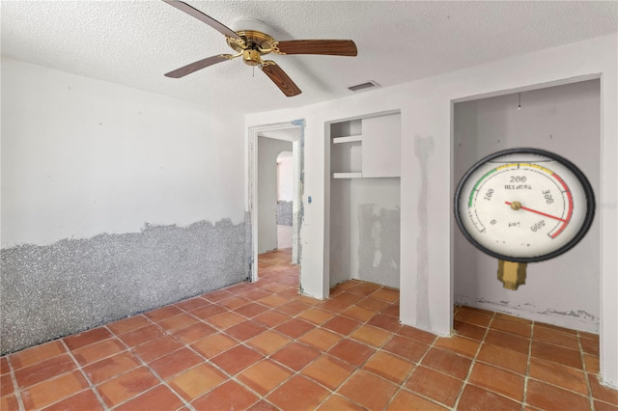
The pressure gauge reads 360 psi
